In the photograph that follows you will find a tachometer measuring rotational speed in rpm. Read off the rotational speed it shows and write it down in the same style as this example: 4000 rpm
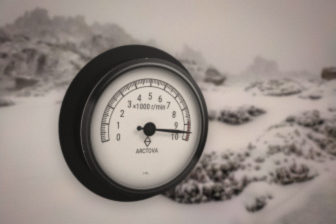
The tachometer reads 9500 rpm
